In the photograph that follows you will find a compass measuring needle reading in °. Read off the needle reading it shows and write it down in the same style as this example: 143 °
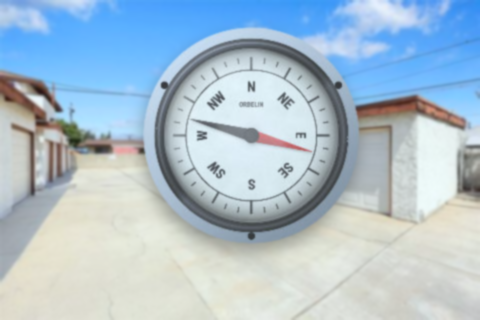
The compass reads 105 °
